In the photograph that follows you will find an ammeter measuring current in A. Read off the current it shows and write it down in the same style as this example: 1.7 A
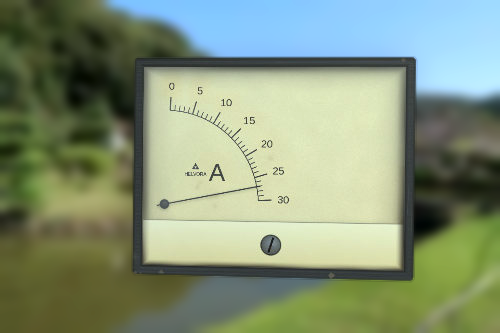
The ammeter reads 27 A
